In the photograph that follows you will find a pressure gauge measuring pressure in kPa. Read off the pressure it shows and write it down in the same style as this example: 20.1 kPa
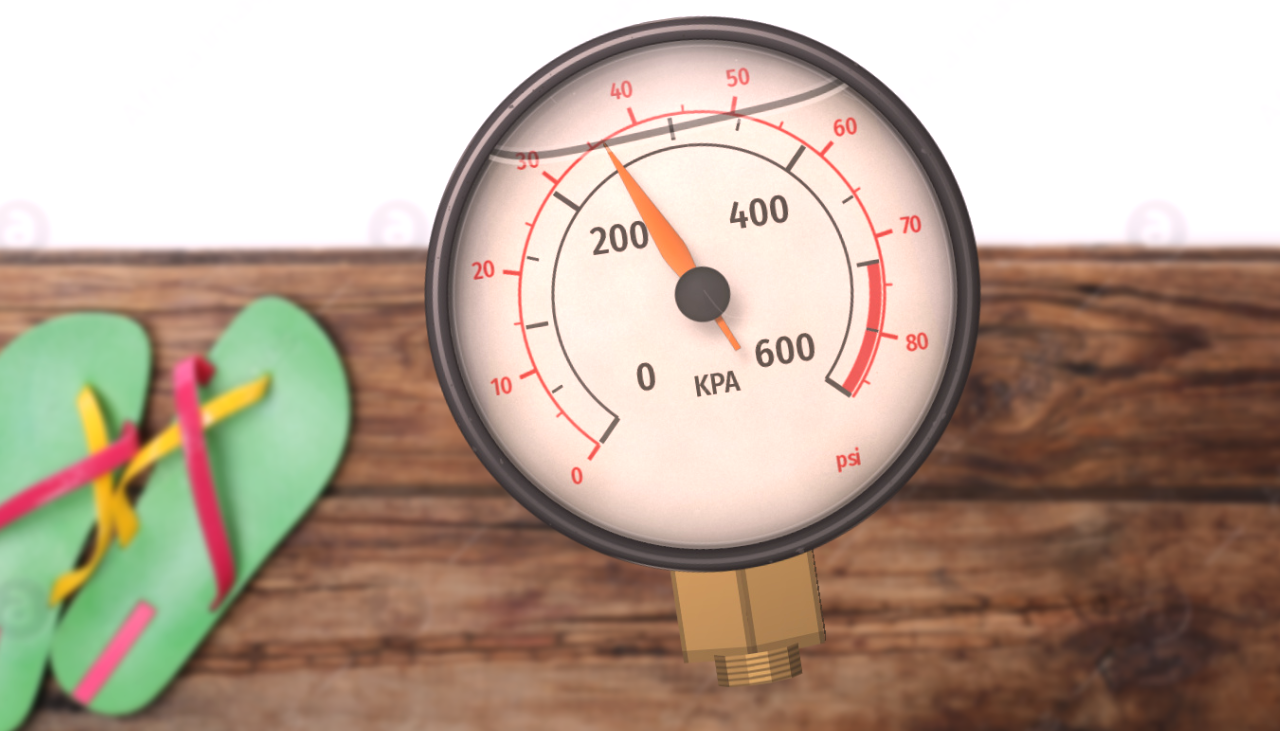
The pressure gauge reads 250 kPa
